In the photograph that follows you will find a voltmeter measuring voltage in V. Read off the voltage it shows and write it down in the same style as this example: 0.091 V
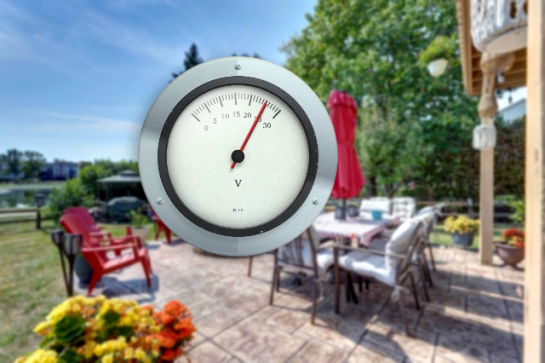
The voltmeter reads 25 V
